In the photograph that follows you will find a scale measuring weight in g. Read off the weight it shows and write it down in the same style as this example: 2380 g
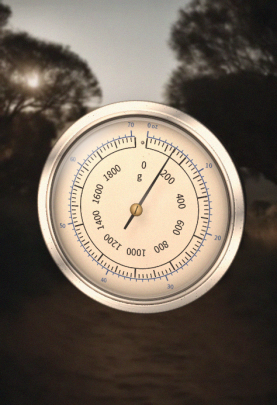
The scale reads 140 g
